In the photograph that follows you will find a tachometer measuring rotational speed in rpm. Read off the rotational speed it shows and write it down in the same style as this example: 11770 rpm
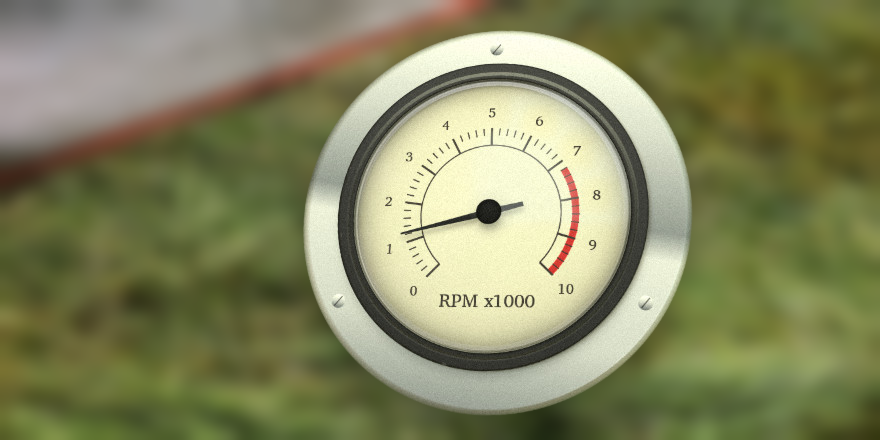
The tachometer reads 1200 rpm
